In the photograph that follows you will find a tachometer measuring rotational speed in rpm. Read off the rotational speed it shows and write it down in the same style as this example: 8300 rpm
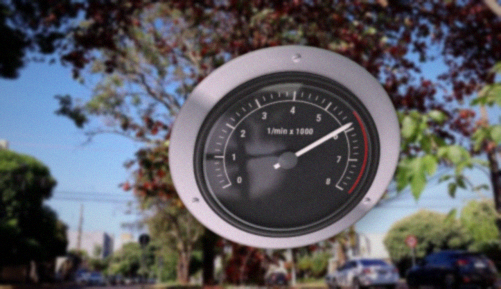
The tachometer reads 5800 rpm
